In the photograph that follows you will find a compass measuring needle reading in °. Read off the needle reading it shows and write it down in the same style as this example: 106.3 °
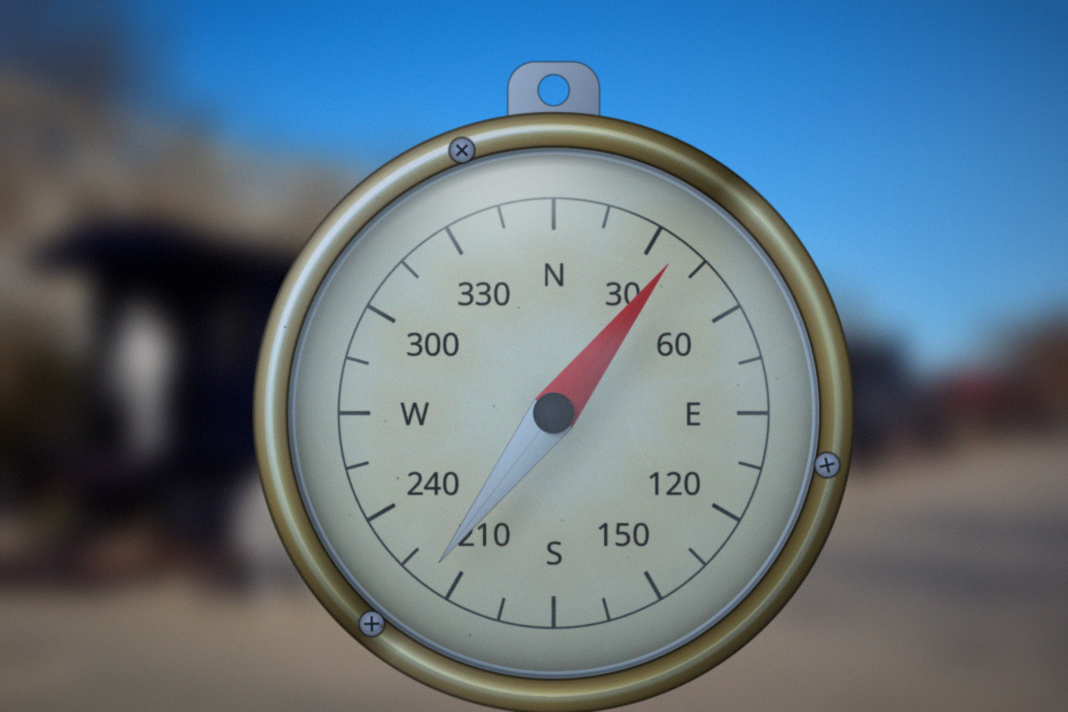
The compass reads 37.5 °
